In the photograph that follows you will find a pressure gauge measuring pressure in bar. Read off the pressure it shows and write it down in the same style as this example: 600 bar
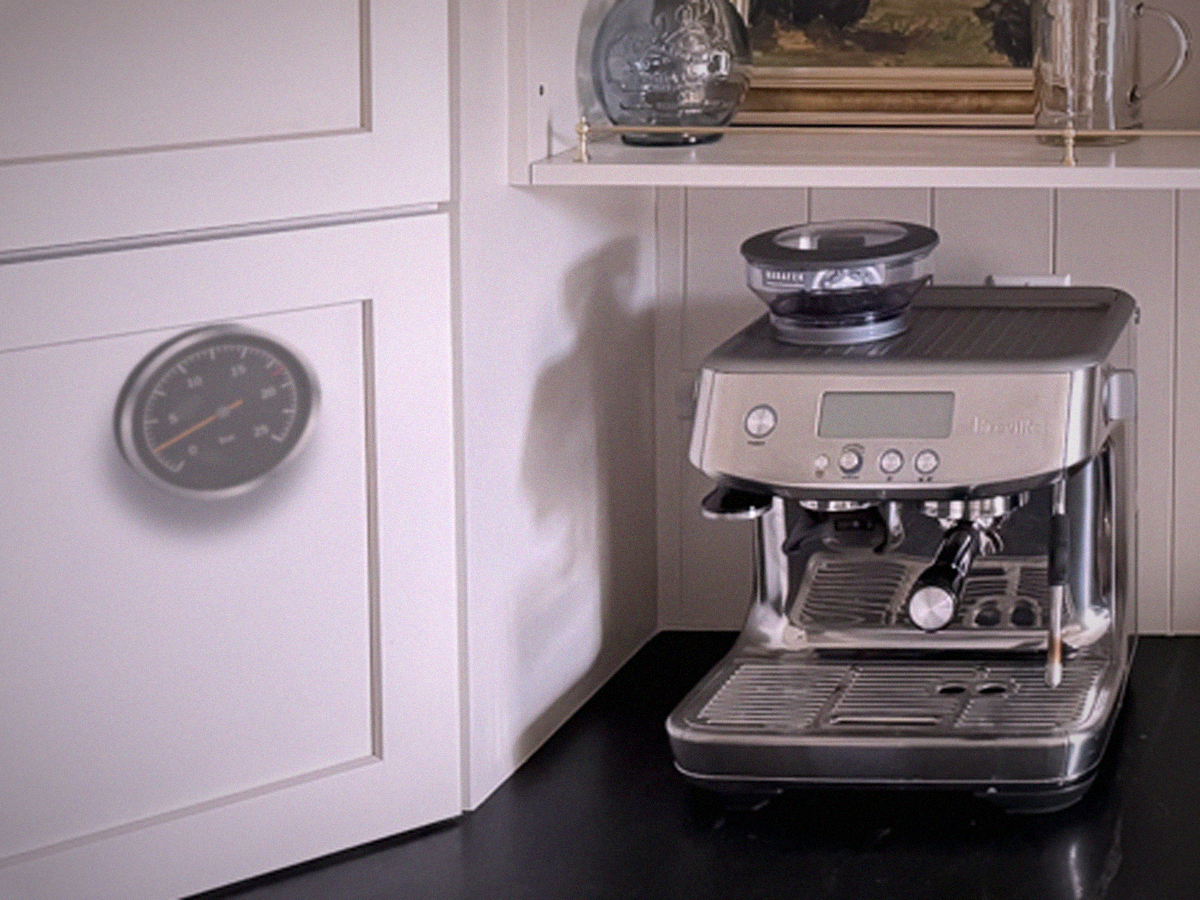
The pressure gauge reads 2.5 bar
